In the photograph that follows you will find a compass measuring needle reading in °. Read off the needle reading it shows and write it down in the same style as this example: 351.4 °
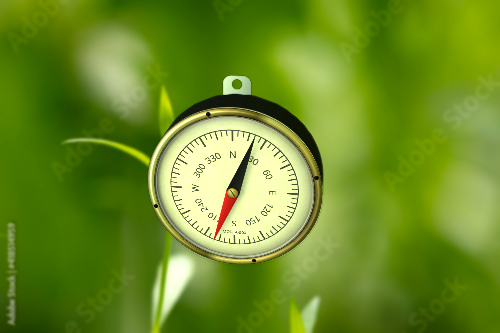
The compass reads 200 °
